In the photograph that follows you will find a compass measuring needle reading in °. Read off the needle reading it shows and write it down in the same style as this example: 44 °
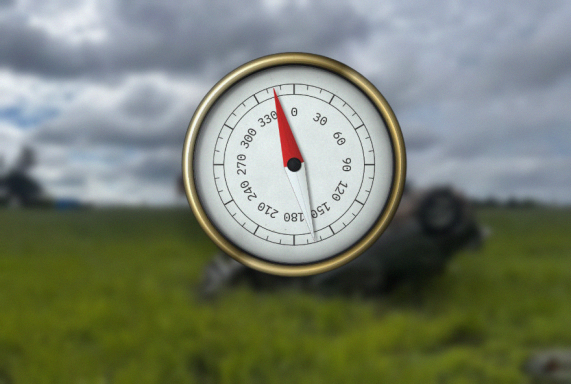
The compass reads 345 °
